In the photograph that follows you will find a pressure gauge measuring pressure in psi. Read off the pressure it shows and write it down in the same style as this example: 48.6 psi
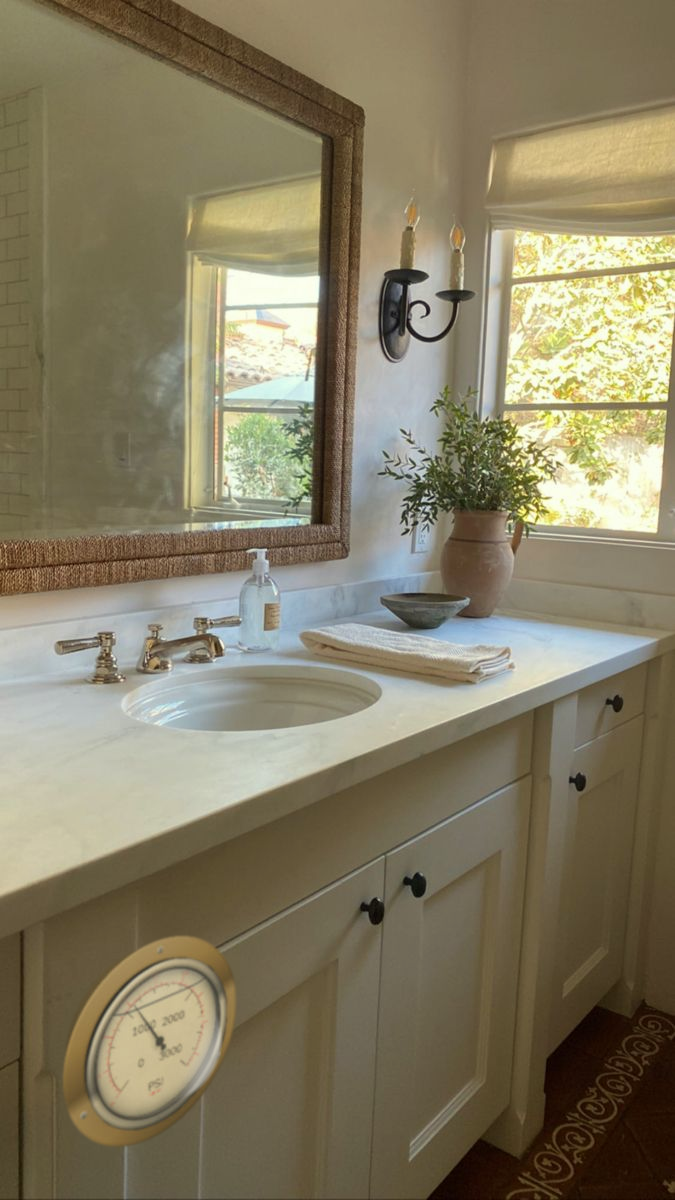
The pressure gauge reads 1100 psi
